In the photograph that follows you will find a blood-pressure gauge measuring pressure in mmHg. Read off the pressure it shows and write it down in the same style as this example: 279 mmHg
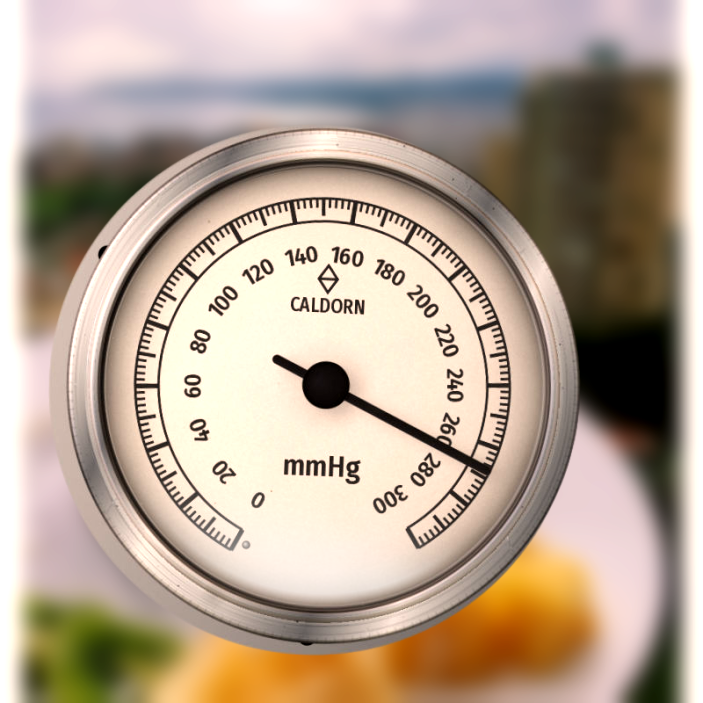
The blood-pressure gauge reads 268 mmHg
